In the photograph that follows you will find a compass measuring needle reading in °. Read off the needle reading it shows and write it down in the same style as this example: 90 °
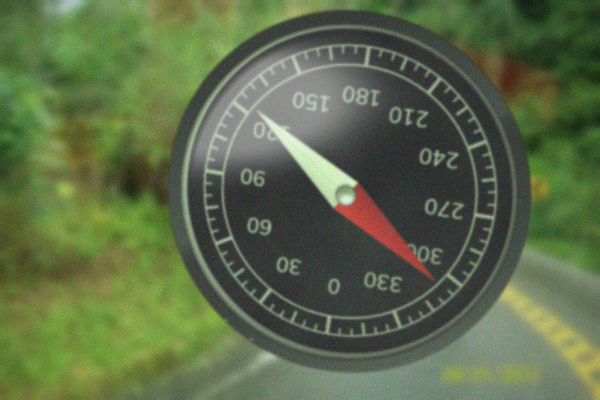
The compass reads 305 °
